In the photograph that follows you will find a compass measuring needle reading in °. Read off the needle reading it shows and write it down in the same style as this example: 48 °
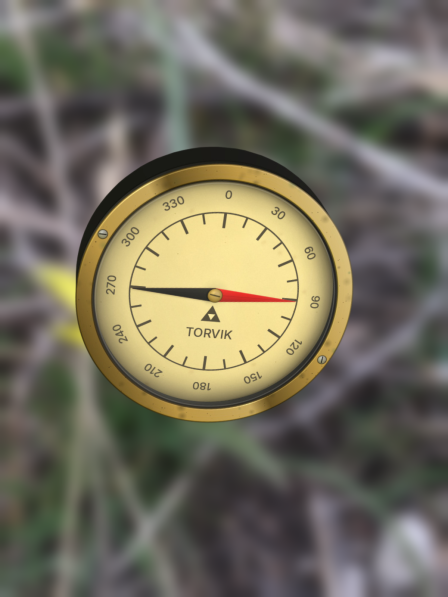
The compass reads 90 °
